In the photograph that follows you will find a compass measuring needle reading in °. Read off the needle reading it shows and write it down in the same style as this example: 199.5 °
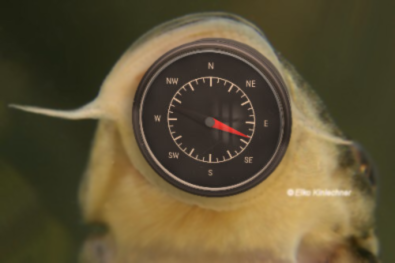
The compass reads 110 °
